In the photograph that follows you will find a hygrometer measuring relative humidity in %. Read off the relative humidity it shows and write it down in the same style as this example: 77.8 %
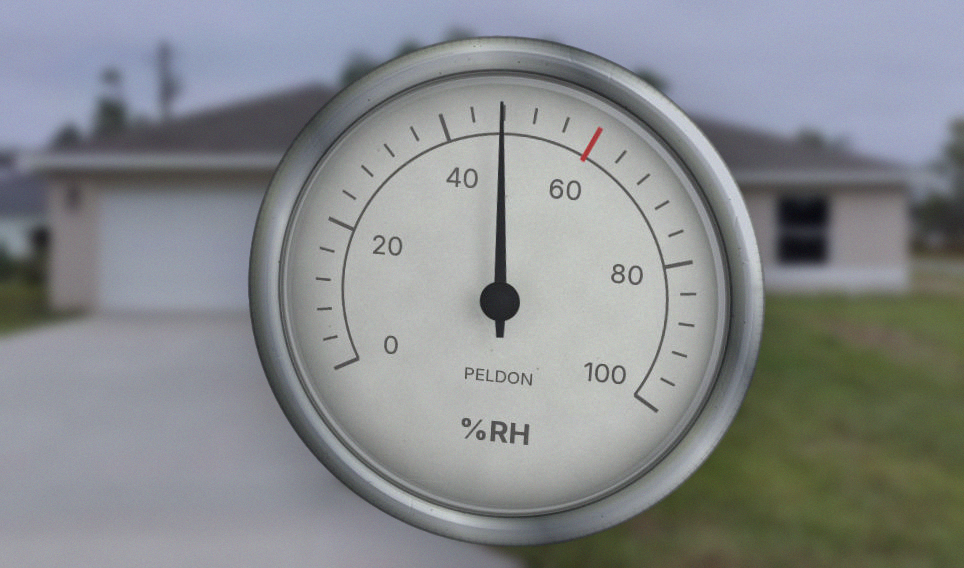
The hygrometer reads 48 %
